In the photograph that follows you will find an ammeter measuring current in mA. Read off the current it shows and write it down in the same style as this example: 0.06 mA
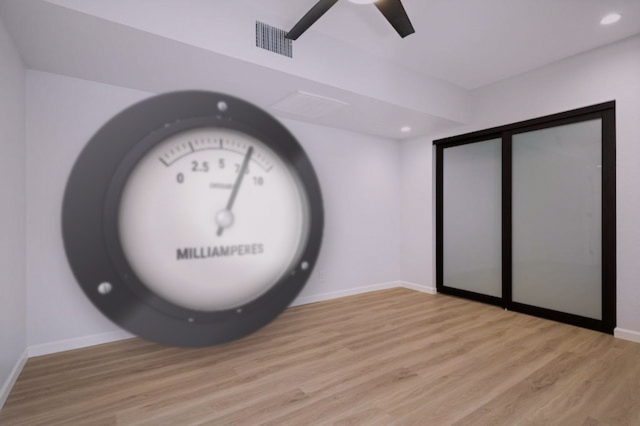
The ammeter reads 7.5 mA
